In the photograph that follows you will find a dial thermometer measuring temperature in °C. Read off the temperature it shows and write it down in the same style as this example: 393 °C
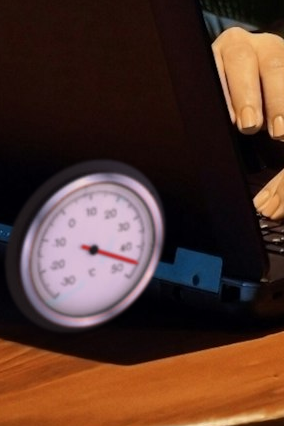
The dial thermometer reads 45 °C
